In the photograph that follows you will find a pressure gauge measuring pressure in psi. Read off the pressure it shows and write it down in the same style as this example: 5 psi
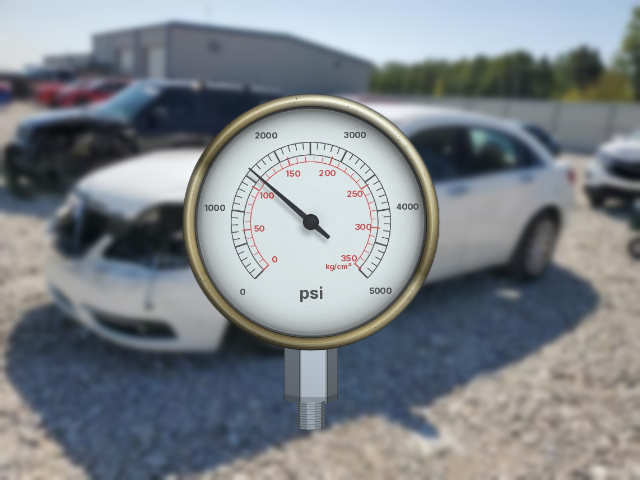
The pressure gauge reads 1600 psi
